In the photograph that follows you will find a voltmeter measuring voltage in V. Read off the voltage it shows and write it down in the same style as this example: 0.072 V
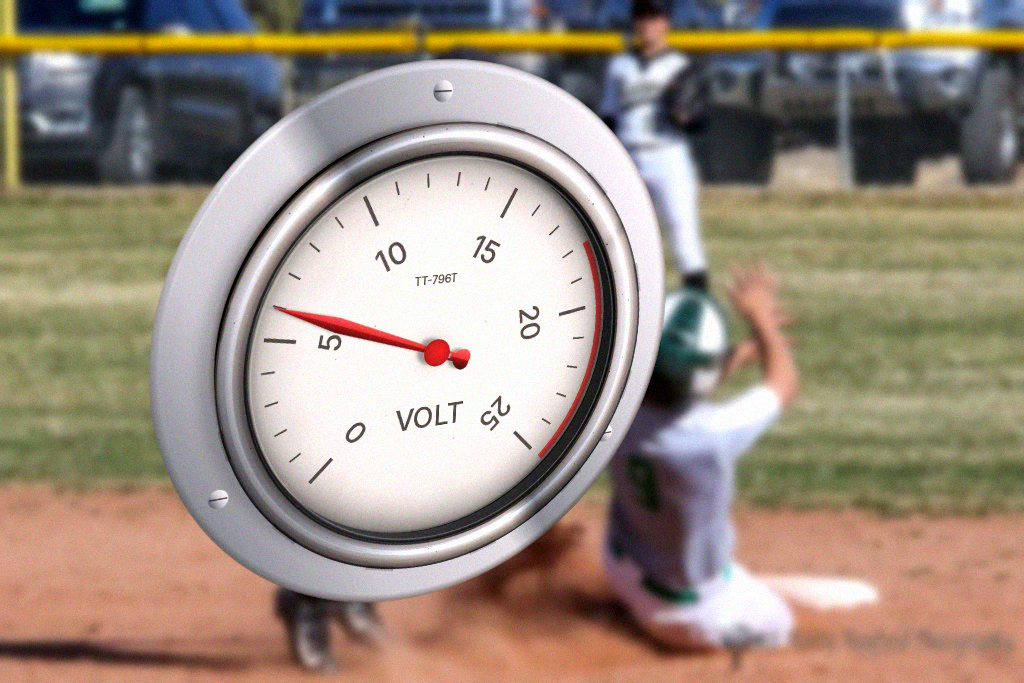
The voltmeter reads 6 V
